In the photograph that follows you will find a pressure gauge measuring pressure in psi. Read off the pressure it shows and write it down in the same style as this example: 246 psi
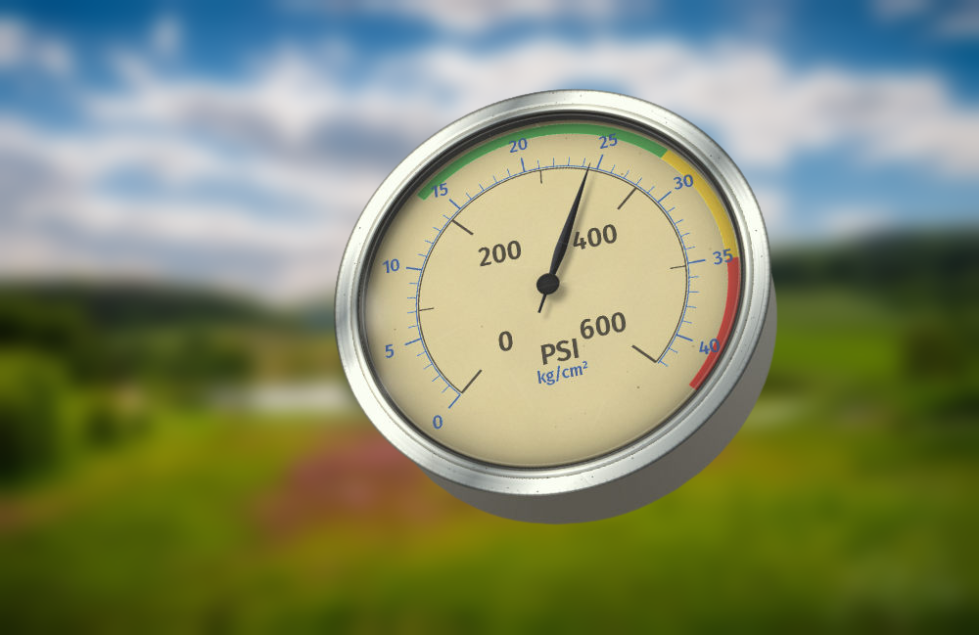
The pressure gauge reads 350 psi
